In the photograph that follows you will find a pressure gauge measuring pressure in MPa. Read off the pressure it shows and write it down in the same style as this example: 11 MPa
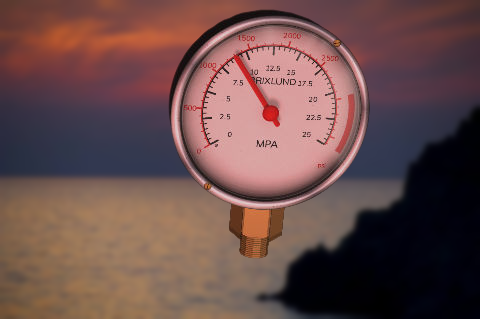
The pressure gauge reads 9 MPa
